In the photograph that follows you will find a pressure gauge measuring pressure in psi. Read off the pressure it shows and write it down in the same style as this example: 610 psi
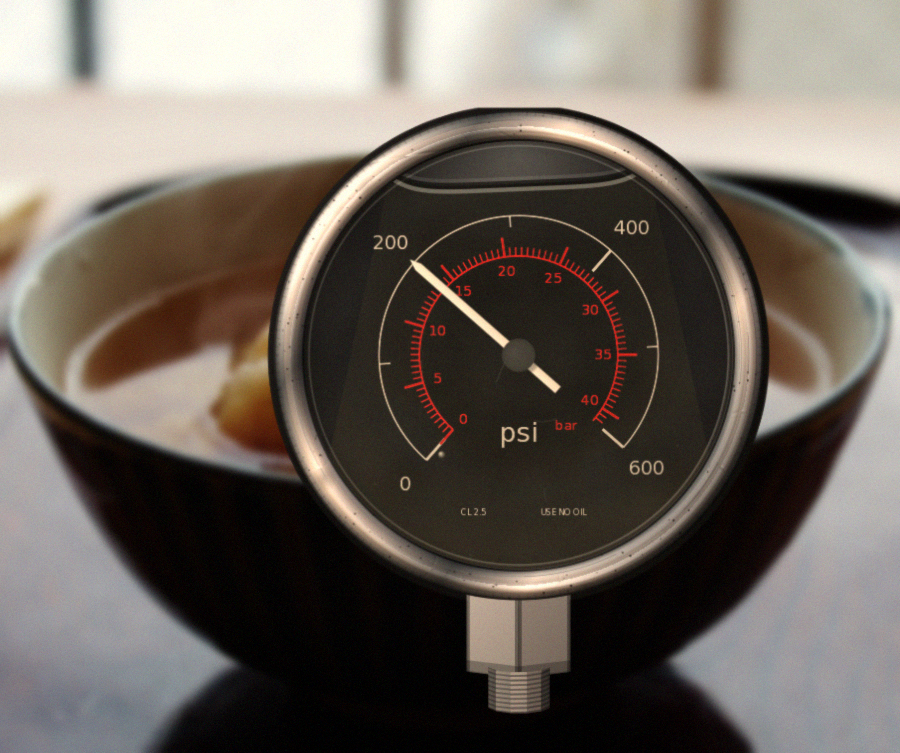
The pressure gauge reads 200 psi
